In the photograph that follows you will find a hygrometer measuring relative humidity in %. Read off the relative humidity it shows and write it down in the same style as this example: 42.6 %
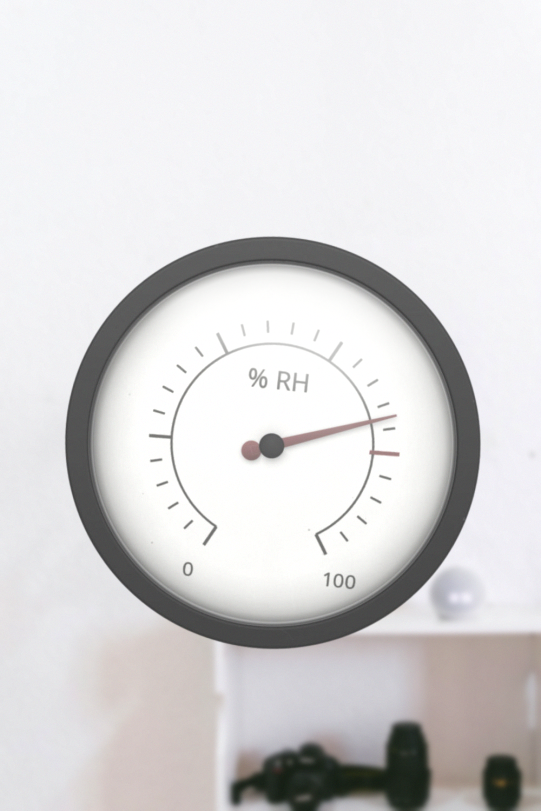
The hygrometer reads 74 %
